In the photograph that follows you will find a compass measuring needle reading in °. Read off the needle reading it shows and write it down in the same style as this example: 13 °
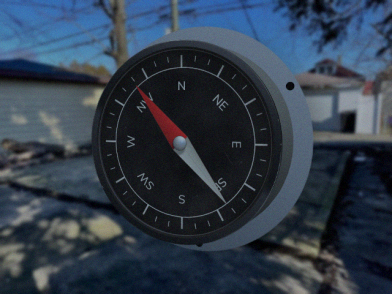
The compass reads 320 °
